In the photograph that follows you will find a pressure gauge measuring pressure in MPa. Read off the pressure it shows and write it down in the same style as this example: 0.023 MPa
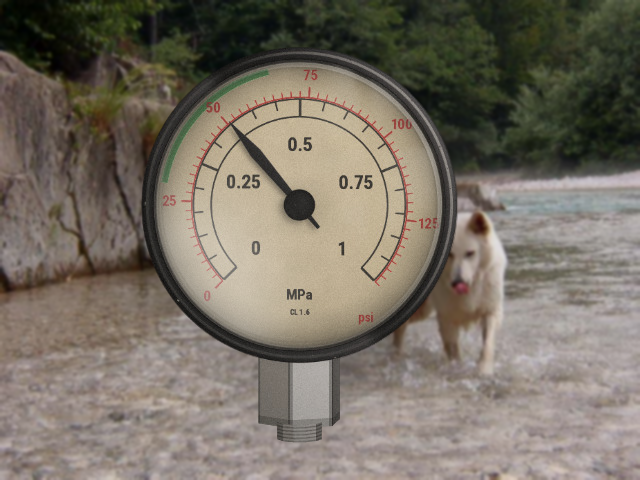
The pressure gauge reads 0.35 MPa
